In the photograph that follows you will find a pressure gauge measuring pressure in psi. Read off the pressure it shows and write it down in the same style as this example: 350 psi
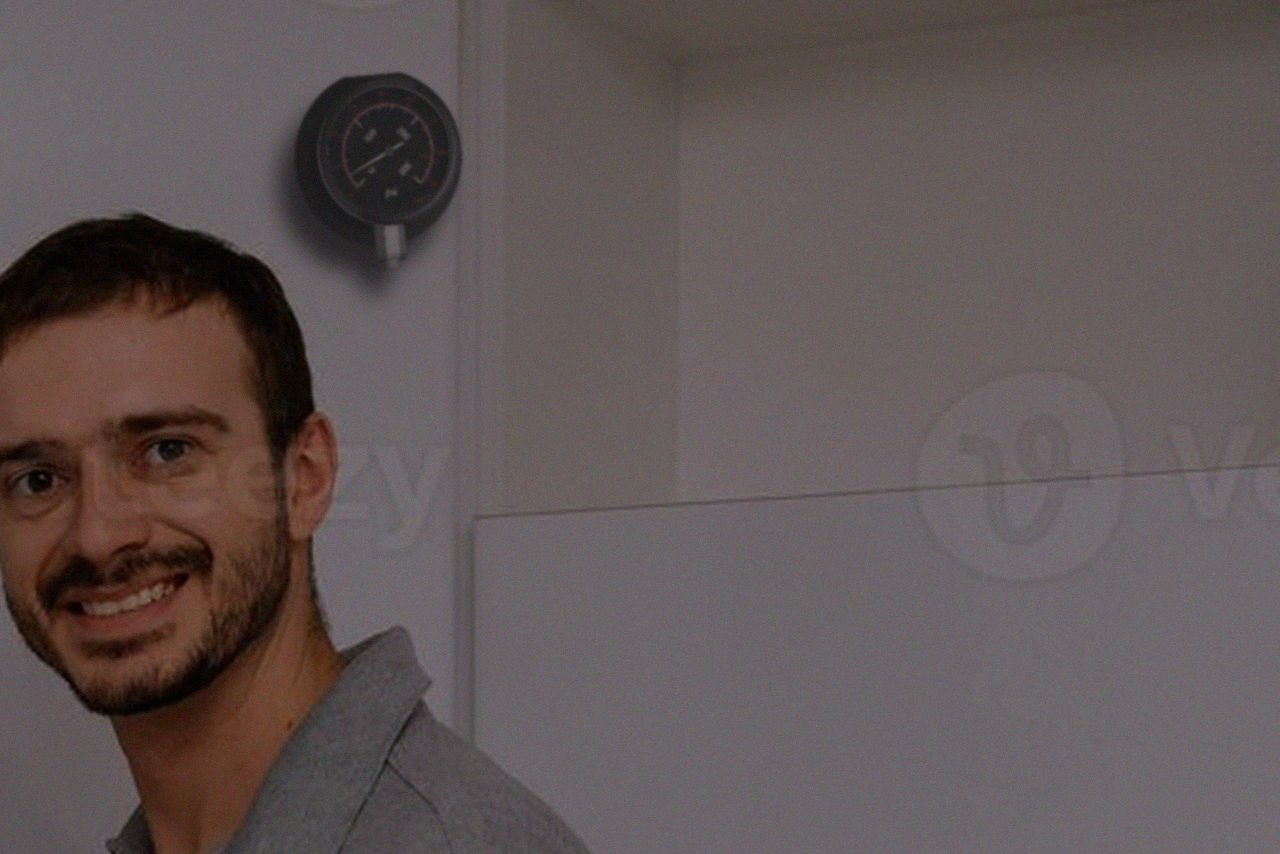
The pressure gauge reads 20 psi
